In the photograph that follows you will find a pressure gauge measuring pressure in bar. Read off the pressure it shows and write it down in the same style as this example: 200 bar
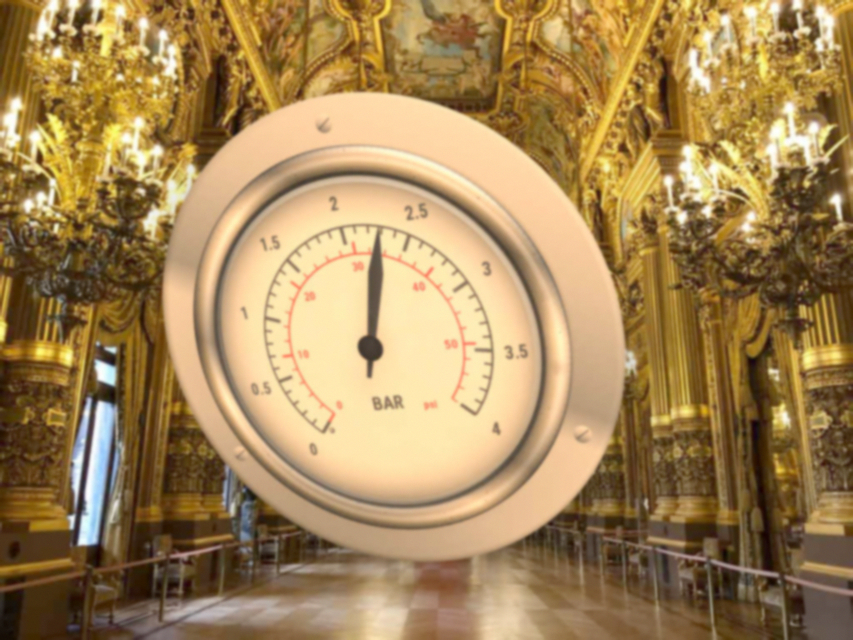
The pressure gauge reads 2.3 bar
